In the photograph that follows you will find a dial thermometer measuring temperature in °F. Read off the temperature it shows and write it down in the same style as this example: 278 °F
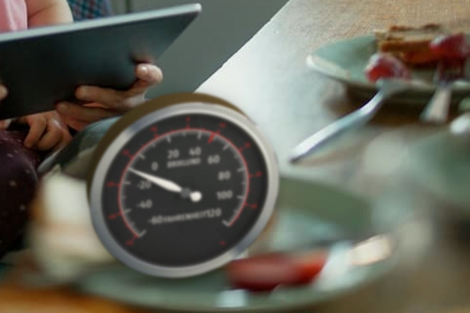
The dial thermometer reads -10 °F
